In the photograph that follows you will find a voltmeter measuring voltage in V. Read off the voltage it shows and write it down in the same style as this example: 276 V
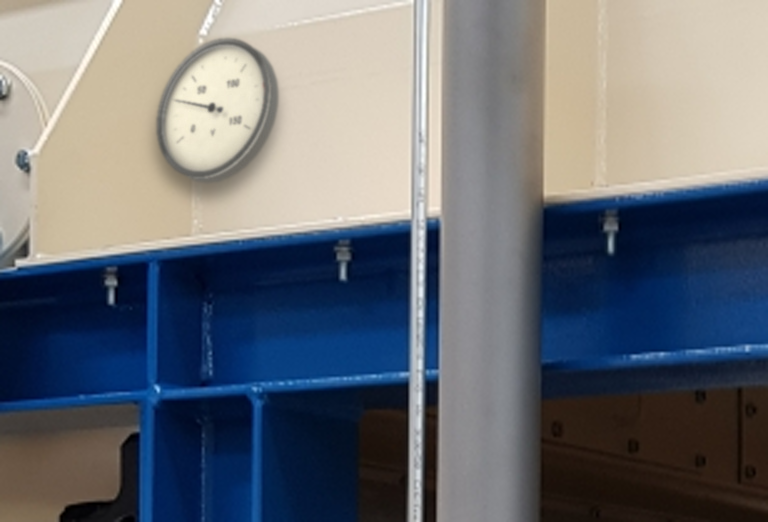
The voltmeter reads 30 V
